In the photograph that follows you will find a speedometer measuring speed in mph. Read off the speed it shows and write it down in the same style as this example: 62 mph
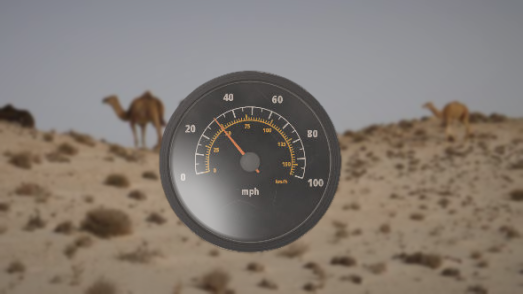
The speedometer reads 30 mph
